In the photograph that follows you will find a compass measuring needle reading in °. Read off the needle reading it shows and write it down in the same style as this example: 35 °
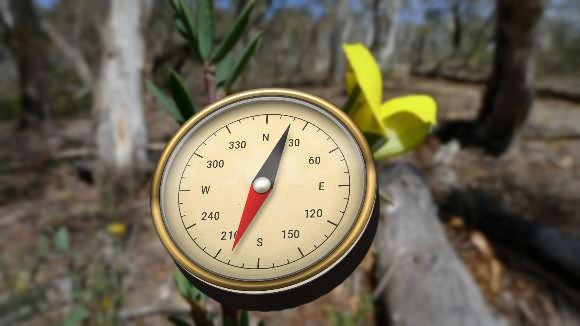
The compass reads 200 °
